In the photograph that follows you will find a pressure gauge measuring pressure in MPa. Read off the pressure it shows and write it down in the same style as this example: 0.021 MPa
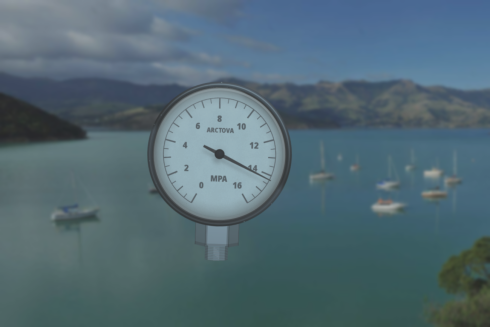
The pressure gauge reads 14.25 MPa
